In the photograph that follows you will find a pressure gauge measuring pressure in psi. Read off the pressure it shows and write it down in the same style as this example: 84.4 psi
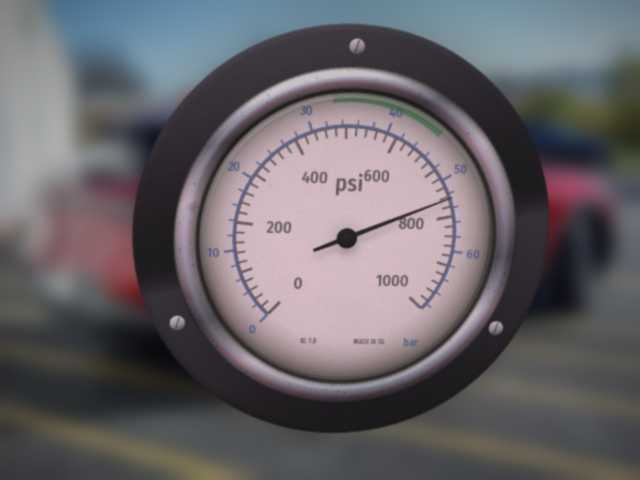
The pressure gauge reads 760 psi
